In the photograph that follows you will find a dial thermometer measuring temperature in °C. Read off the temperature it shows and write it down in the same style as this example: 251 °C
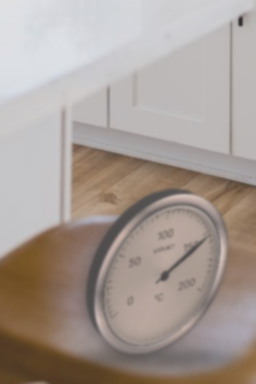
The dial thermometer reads 150 °C
